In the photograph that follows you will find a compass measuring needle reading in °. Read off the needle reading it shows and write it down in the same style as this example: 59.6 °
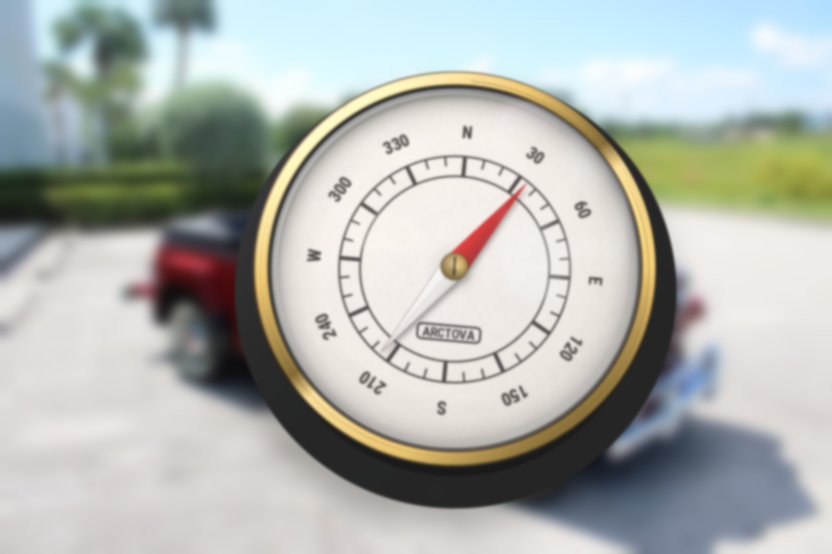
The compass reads 35 °
